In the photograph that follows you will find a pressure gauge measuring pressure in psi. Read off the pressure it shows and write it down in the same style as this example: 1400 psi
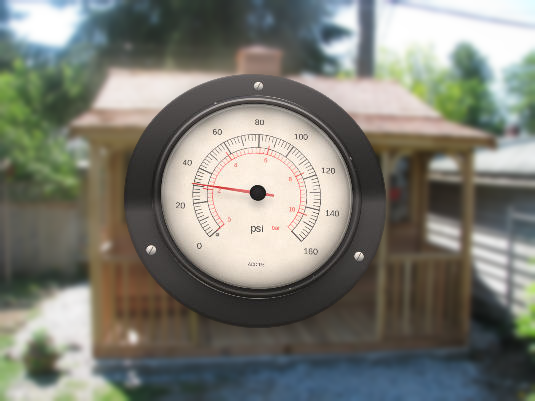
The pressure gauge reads 30 psi
